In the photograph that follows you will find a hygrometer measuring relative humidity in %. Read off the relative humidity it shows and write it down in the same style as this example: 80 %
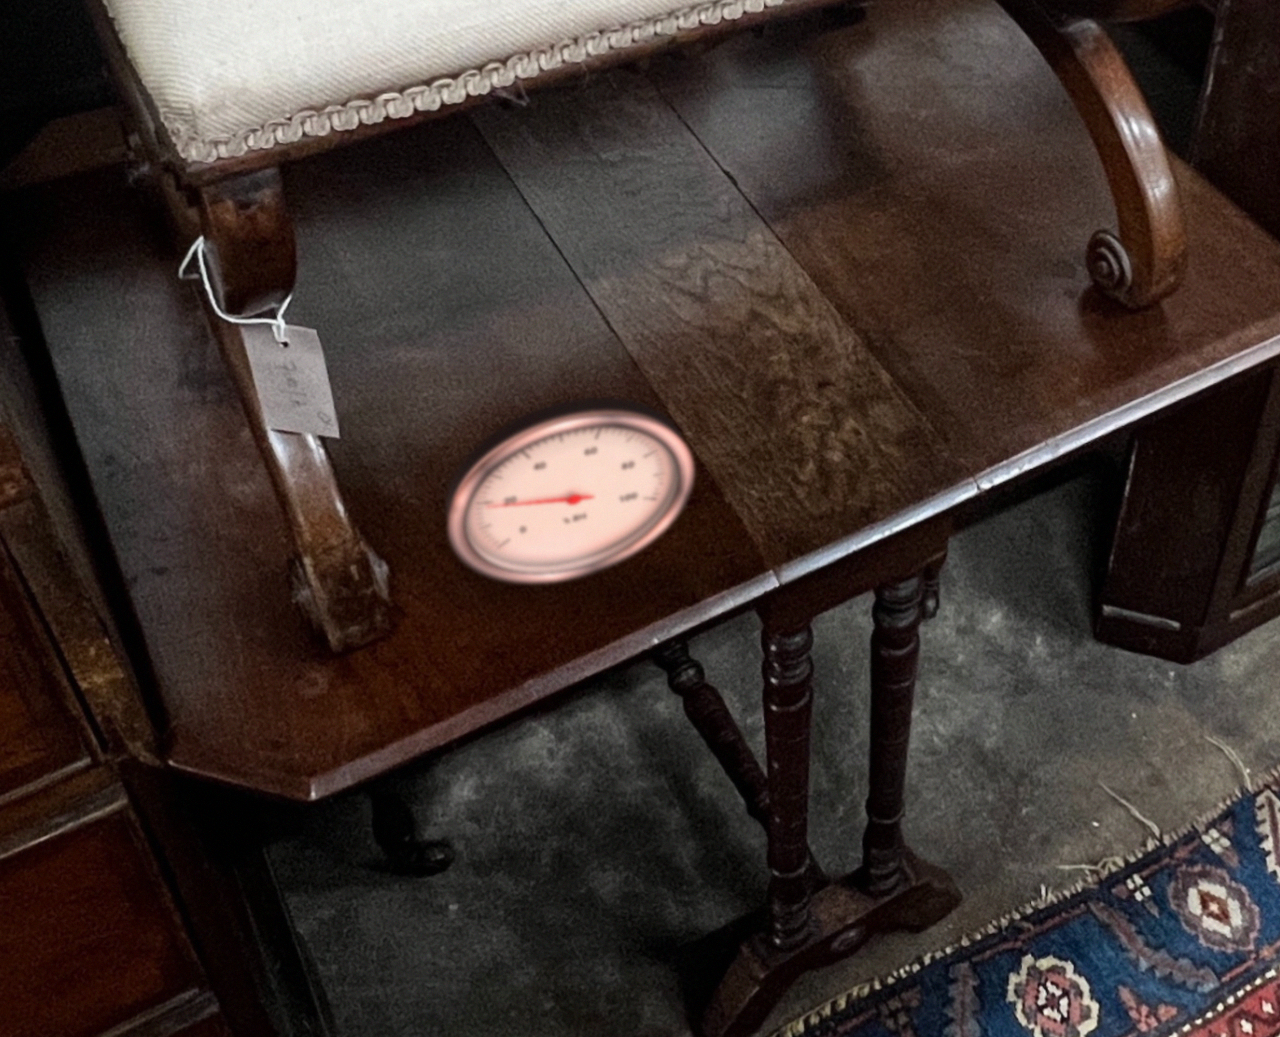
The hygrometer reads 20 %
